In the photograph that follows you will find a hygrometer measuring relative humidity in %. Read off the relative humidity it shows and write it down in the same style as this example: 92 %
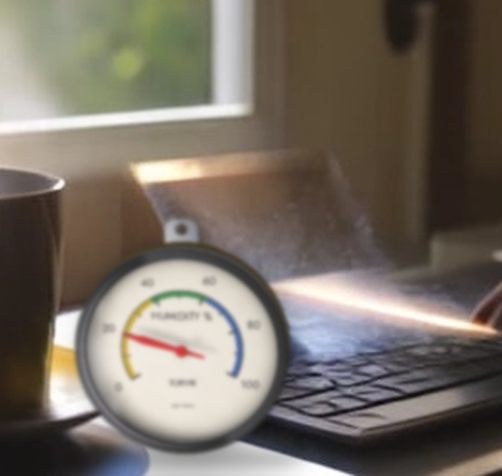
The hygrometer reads 20 %
